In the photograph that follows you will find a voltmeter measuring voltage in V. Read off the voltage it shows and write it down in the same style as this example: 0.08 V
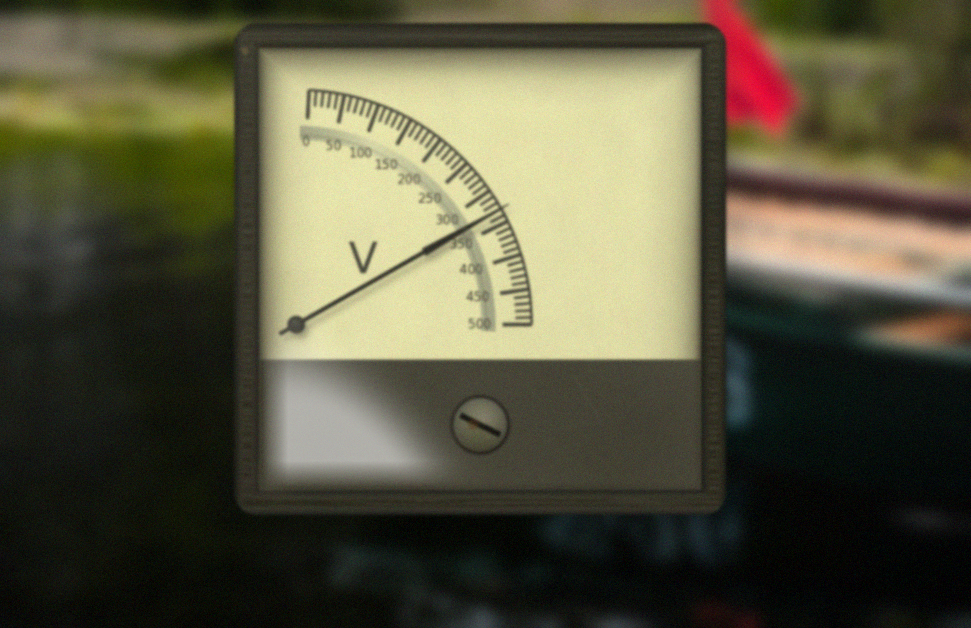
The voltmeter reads 330 V
